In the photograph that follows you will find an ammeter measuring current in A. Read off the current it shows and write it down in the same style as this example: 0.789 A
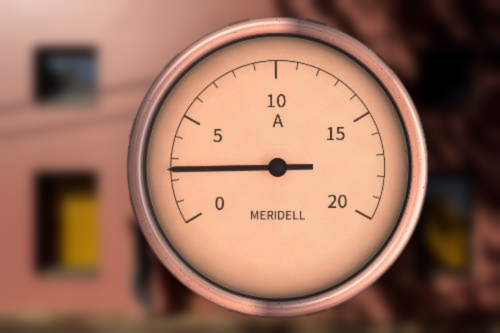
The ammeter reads 2.5 A
